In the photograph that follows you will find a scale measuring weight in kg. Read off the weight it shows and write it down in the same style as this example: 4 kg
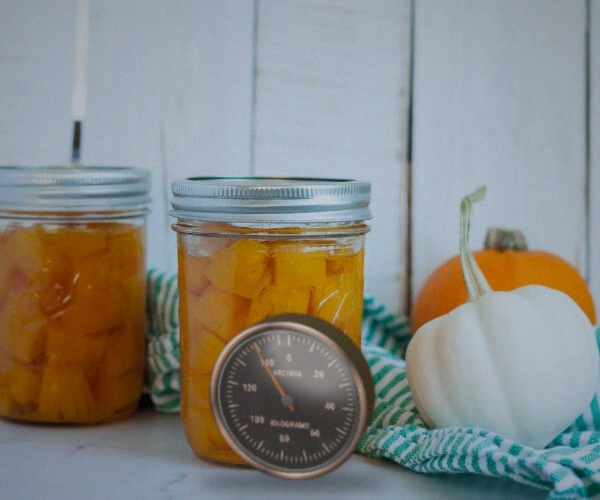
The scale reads 140 kg
